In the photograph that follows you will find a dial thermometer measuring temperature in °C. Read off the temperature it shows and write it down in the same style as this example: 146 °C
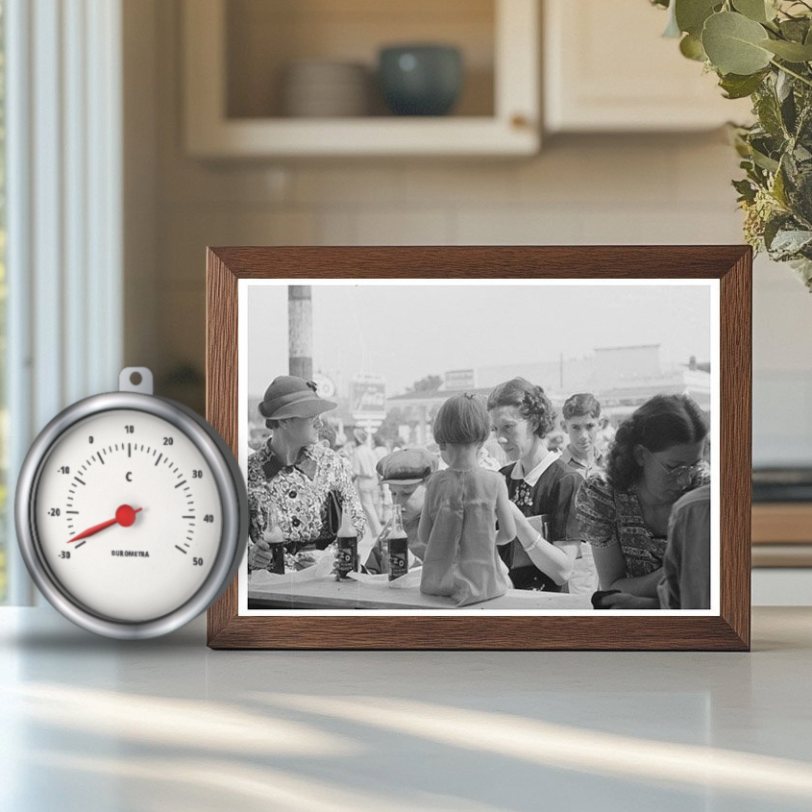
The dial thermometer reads -28 °C
